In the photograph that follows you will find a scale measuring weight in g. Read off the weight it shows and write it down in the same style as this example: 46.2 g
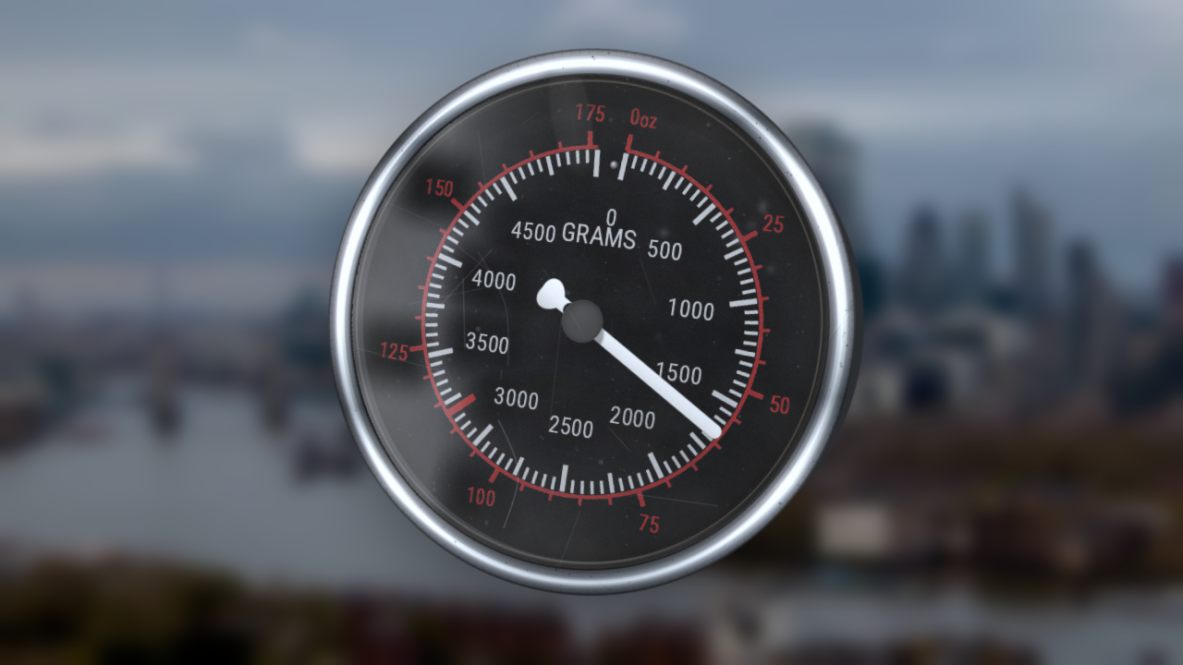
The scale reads 1650 g
